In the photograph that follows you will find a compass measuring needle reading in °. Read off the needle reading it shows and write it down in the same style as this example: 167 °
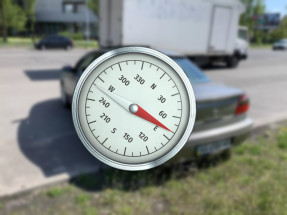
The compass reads 80 °
